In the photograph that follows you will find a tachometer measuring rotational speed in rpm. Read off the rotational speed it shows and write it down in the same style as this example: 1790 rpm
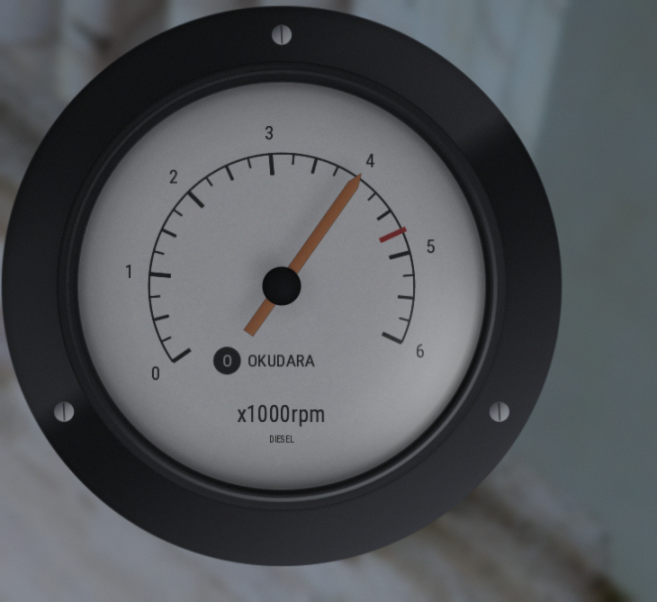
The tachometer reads 4000 rpm
